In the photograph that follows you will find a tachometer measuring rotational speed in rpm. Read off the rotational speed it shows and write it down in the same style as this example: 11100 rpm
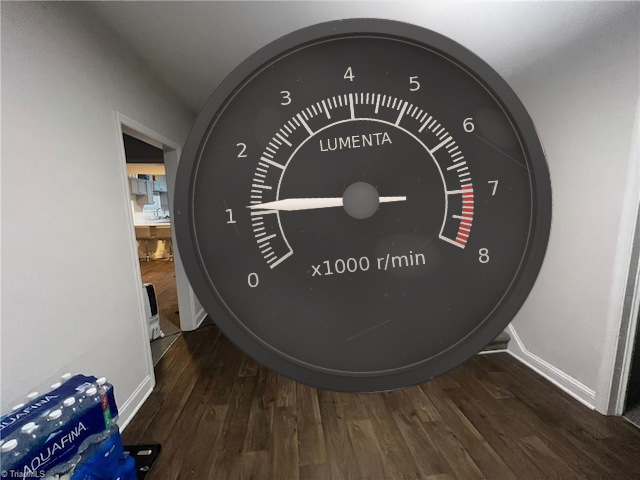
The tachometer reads 1100 rpm
